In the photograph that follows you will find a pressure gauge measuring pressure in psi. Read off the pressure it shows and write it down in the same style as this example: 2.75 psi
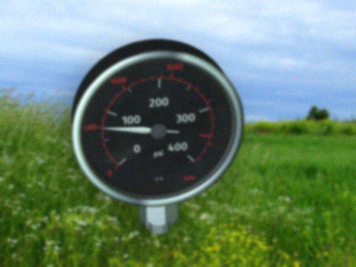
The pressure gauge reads 75 psi
